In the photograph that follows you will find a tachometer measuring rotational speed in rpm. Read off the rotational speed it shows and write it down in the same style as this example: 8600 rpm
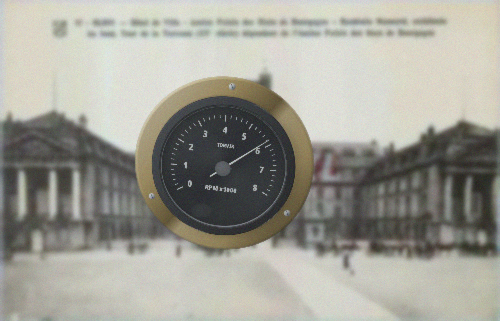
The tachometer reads 5800 rpm
